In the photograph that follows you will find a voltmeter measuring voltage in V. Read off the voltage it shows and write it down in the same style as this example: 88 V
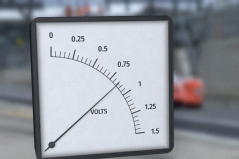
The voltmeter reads 0.85 V
